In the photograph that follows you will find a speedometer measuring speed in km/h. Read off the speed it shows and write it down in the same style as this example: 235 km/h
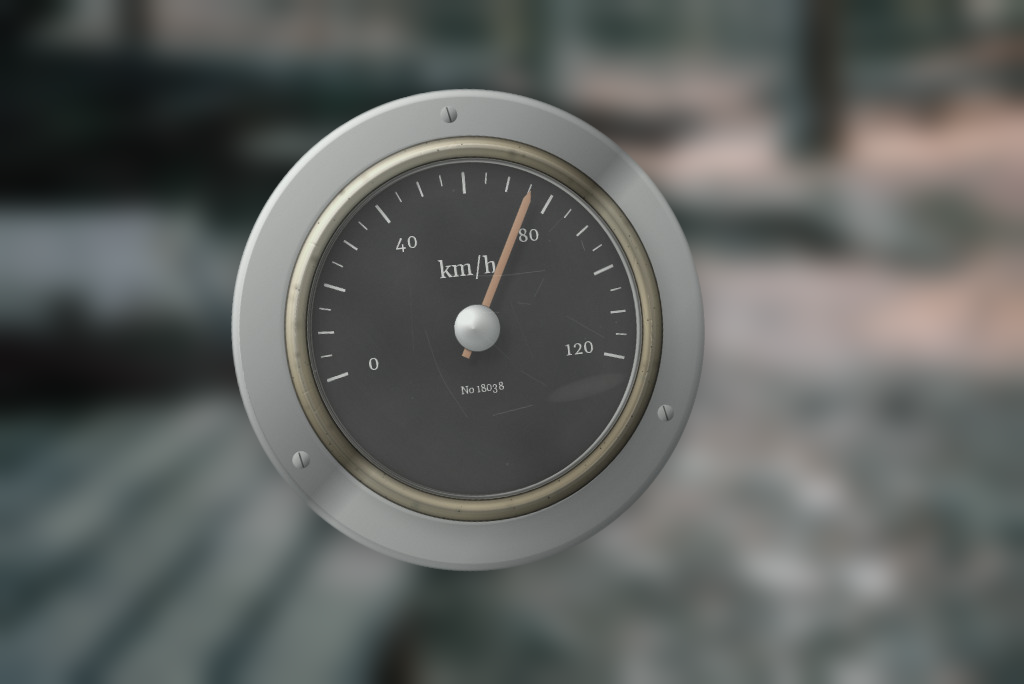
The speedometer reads 75 km/h
